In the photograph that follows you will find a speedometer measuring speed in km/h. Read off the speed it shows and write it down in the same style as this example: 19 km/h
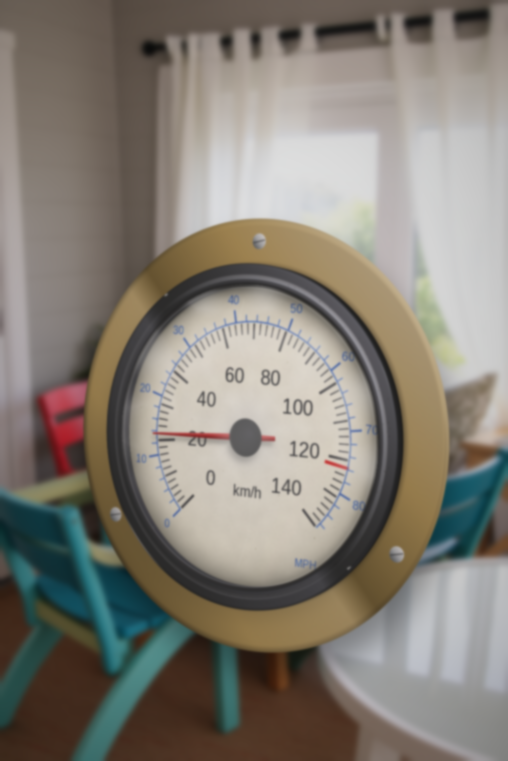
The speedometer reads 22 km/h
